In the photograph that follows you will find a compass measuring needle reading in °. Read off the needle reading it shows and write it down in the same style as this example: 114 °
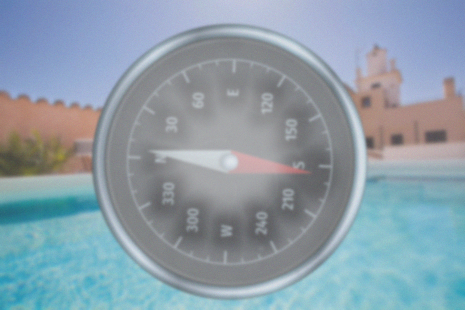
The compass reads 185 °
